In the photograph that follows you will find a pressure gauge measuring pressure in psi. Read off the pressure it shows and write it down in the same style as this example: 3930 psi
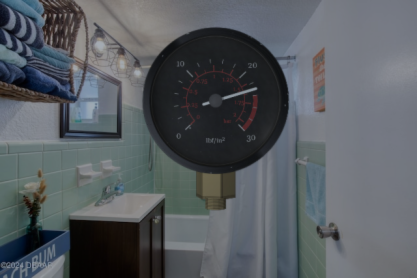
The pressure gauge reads 23 psi
